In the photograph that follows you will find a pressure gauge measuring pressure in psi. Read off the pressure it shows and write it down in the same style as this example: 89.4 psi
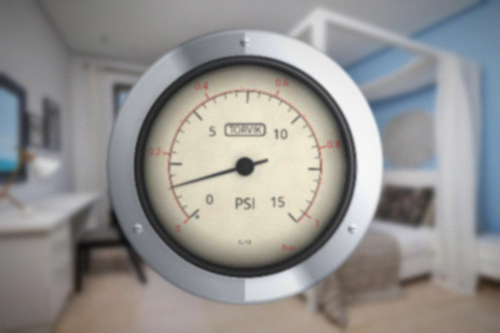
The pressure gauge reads 1.5 psi
